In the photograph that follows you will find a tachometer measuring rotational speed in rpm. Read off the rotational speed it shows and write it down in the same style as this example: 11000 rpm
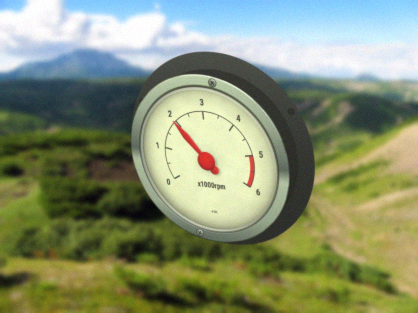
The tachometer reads 2000 rpm
